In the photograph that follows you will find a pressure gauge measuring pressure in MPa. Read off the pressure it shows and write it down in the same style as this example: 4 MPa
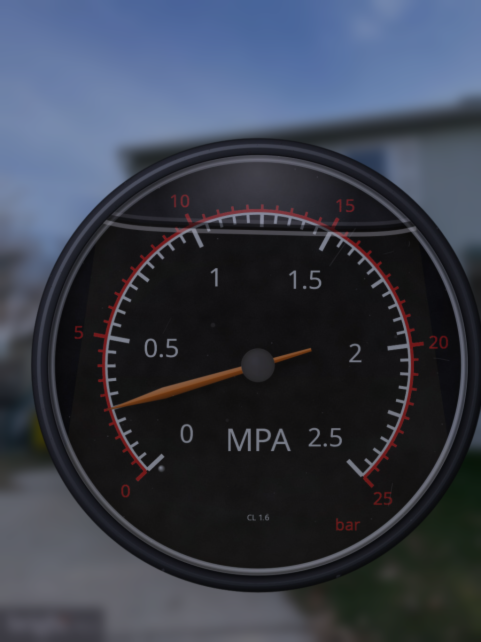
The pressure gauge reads 0.25 MPa
